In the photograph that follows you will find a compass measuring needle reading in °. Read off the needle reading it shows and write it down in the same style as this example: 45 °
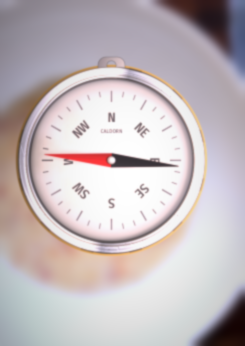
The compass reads 275 °
